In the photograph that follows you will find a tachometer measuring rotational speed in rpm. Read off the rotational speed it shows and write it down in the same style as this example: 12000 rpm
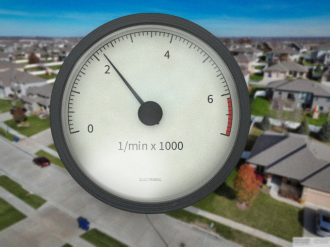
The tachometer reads 2200 rpm
